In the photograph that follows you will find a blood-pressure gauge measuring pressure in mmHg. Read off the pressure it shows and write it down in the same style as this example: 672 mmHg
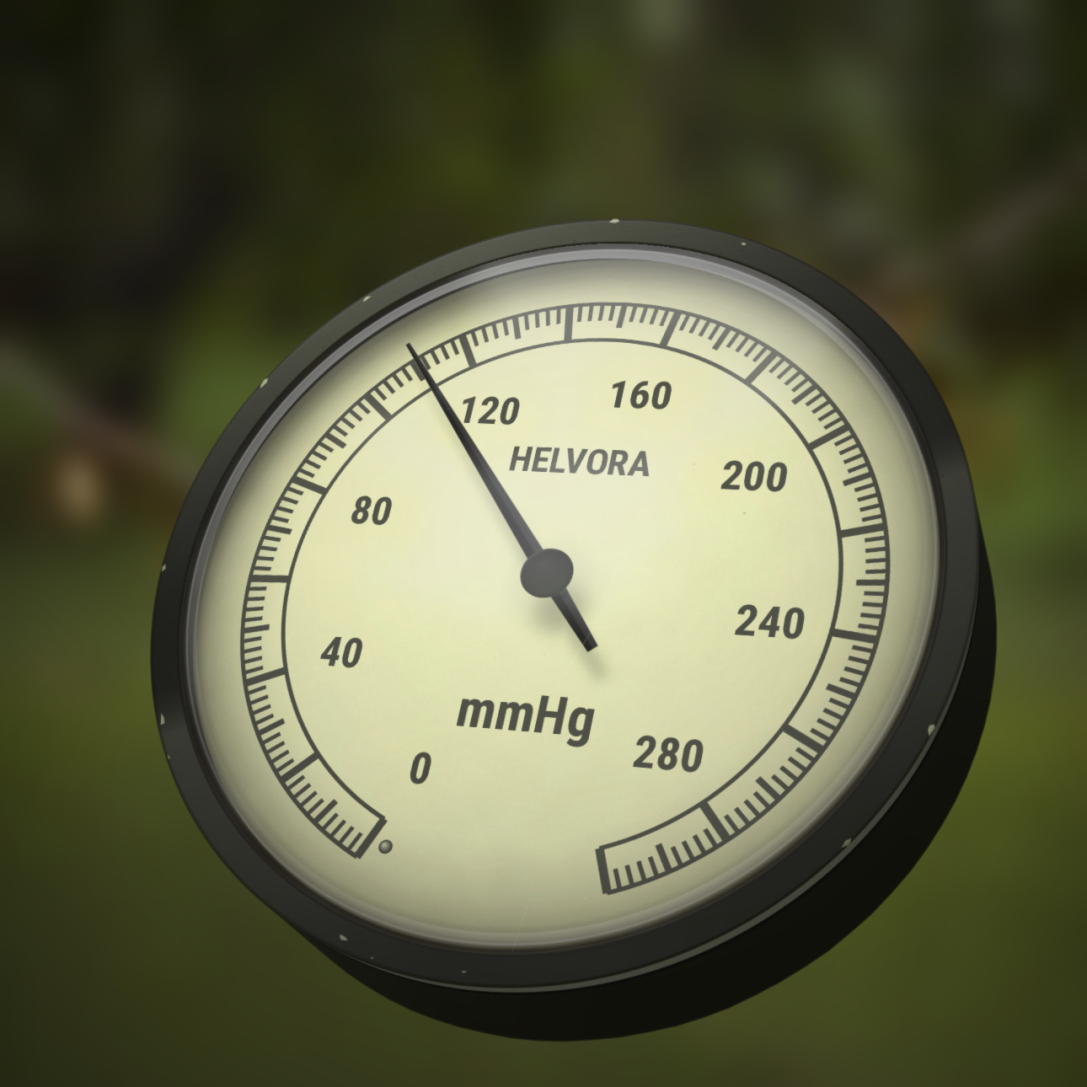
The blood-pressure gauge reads 111 mmHg
